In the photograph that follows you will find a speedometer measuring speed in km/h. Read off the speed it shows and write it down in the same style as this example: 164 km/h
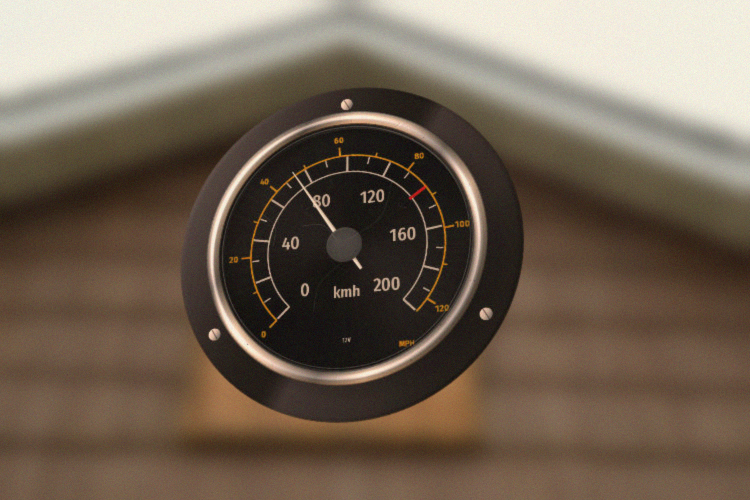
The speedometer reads 75 km/h
